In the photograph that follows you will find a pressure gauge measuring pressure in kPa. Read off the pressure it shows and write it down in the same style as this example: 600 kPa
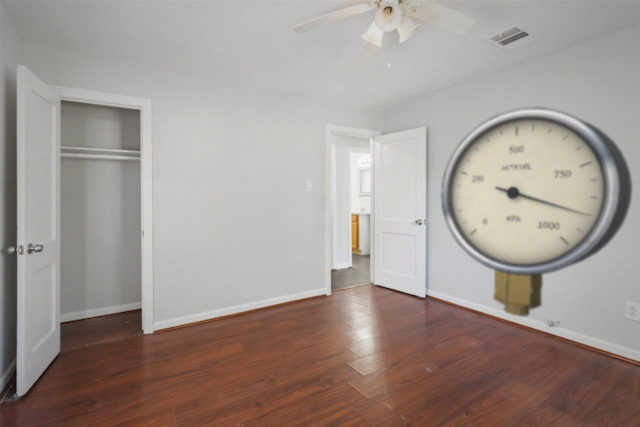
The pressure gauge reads 900 kPa
